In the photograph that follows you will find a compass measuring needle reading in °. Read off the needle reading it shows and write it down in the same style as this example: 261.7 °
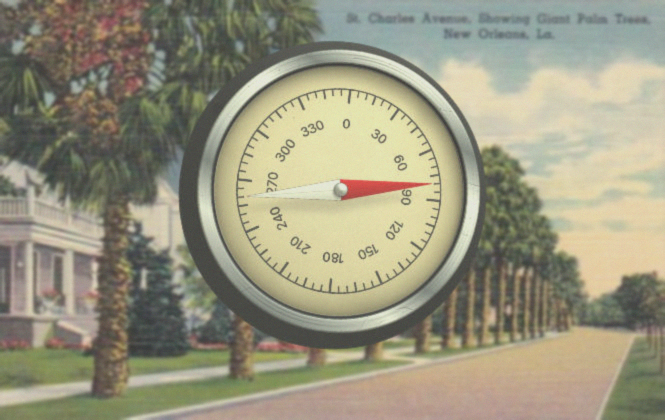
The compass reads 80 °
